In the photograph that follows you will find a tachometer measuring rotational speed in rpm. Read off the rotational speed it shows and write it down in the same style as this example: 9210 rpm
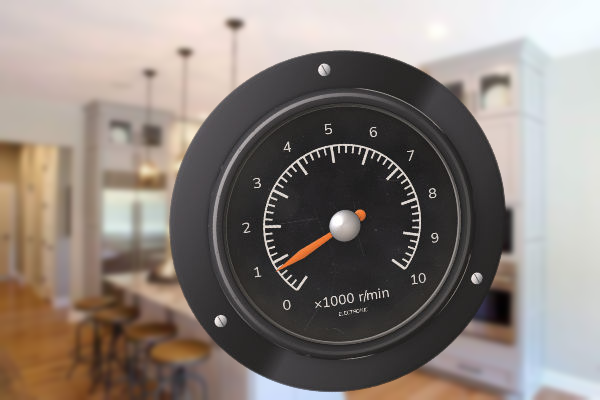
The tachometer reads 800 rpm
